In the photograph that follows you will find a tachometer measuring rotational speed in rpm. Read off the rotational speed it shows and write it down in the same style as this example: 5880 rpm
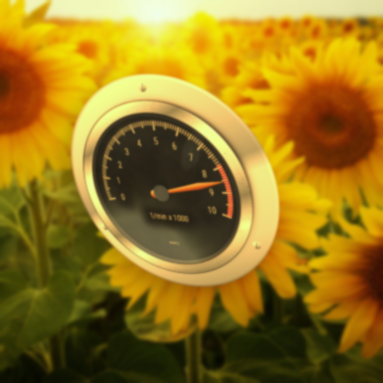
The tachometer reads 8500 rpm
